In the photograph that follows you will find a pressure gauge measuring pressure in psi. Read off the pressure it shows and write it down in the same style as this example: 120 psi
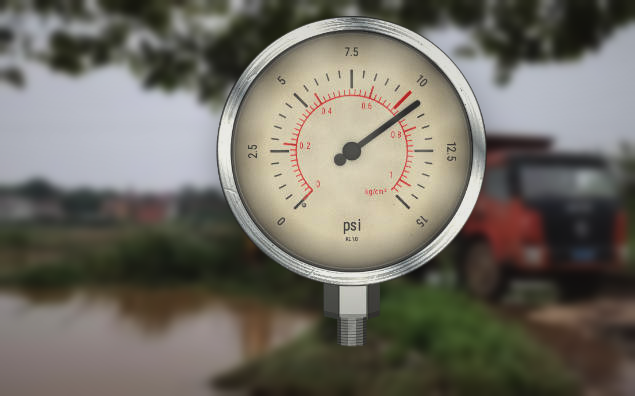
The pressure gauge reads 10.5 psi
